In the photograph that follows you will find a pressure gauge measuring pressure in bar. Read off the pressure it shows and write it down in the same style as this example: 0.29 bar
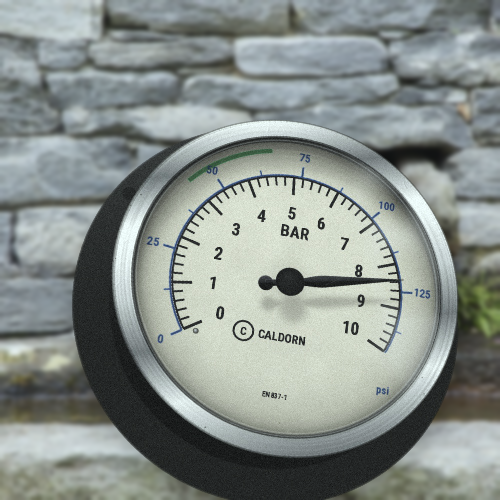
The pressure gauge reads 8.4 bar
